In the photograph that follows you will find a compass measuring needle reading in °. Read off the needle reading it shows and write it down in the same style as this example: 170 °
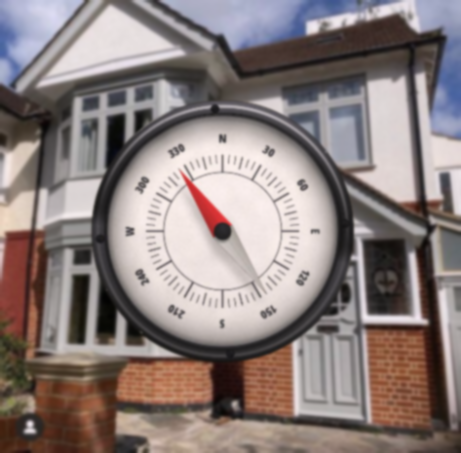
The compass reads 325 °
